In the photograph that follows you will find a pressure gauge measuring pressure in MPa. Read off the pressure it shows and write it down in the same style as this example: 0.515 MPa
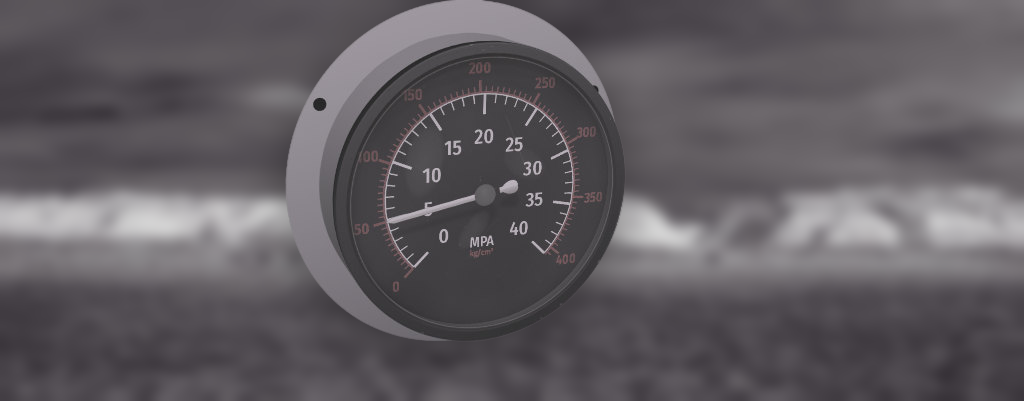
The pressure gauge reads 5 MPa
